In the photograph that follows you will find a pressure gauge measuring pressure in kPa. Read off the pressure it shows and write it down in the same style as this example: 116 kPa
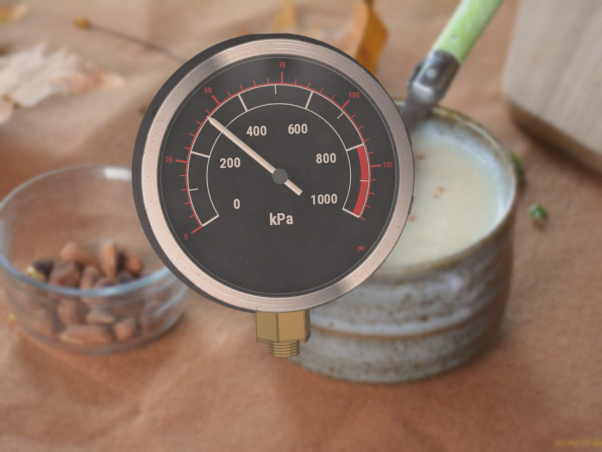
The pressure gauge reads 300 kPa
